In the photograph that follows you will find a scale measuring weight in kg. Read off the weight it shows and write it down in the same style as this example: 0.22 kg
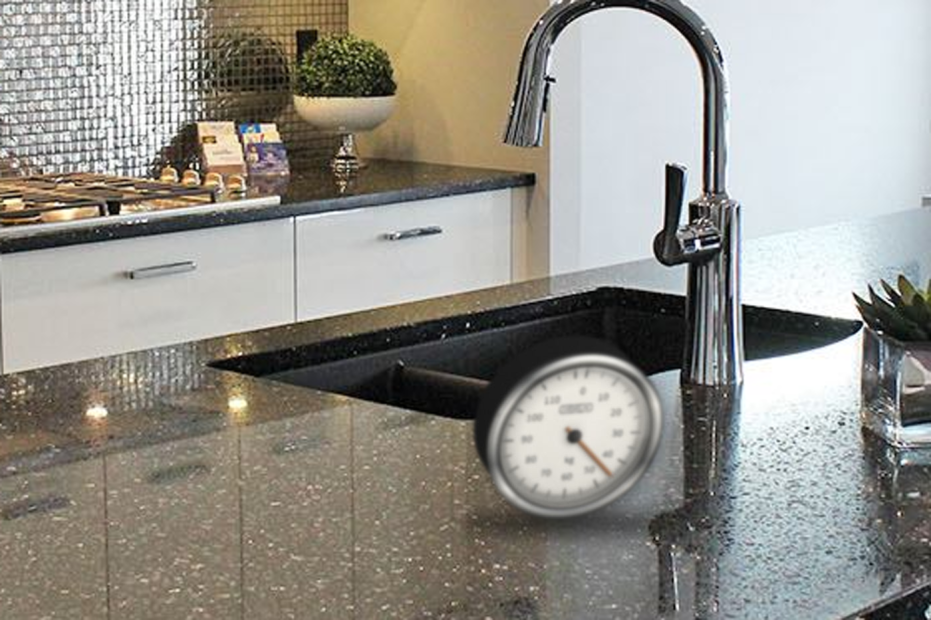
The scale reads 45 kg
